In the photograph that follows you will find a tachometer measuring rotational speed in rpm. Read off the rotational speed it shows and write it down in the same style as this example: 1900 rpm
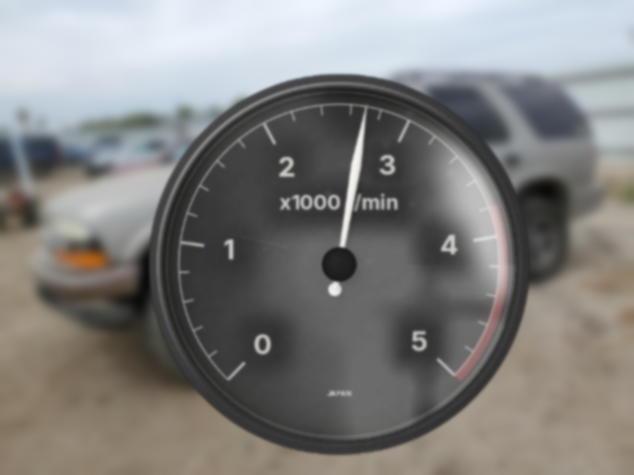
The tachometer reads 2700 rpm
